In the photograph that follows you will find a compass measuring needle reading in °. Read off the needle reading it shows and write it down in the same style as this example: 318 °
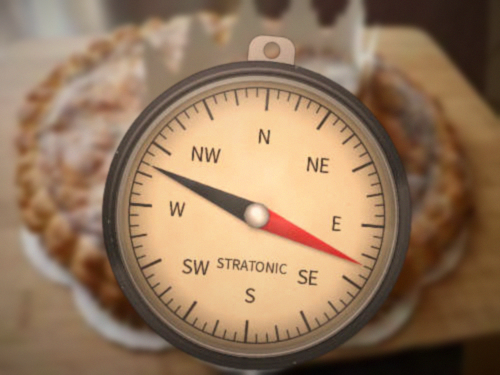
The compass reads 110 °
